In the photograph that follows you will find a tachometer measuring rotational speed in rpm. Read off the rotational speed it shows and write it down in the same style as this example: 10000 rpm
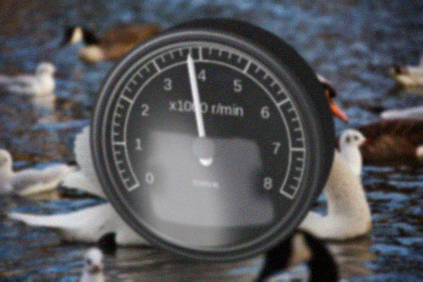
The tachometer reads 3800 rpm
